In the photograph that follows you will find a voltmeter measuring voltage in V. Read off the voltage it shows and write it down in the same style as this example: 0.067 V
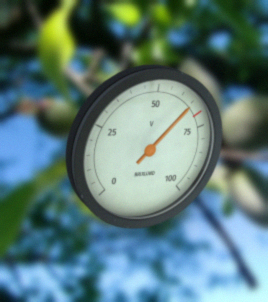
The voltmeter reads 65 V
